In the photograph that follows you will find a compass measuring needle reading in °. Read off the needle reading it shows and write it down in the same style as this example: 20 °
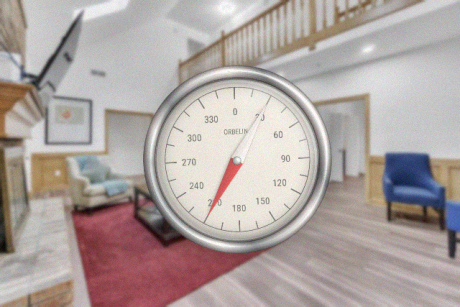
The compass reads 210 °
